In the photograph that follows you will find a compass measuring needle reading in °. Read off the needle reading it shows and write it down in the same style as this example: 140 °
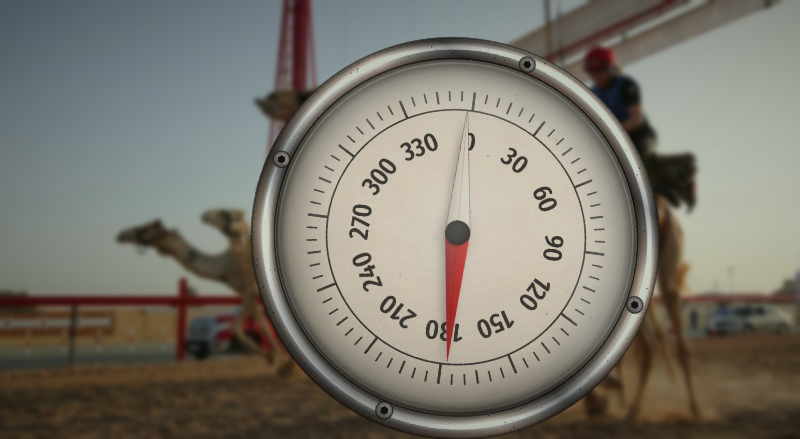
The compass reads 177.5 °
